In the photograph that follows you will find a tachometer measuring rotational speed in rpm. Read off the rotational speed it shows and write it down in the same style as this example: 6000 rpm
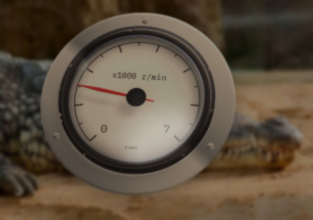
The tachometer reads 1500 rpm
